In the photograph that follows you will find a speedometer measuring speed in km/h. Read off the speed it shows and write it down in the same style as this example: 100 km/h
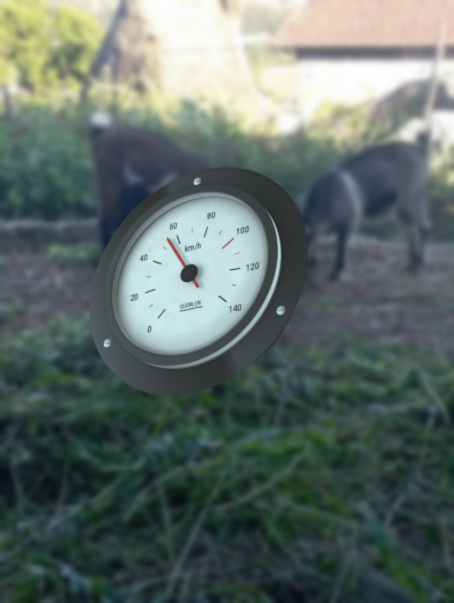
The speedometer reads 55 km/h
